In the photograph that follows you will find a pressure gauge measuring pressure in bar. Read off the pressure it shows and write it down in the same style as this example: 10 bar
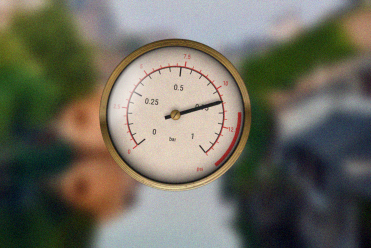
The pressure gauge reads 0.75 bar
